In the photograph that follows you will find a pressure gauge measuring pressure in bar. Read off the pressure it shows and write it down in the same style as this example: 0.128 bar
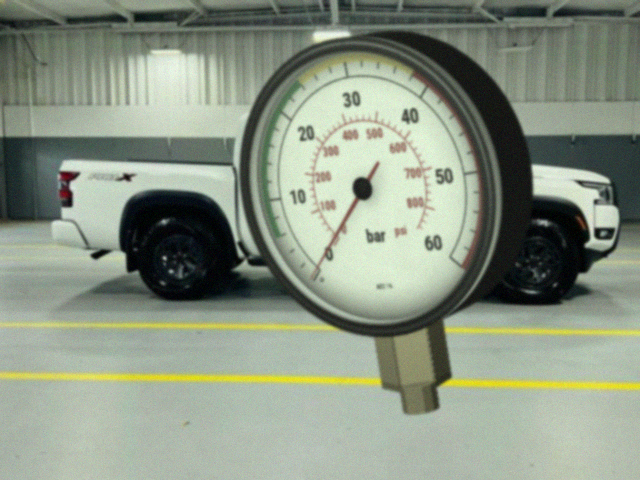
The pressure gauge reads 0 bar
